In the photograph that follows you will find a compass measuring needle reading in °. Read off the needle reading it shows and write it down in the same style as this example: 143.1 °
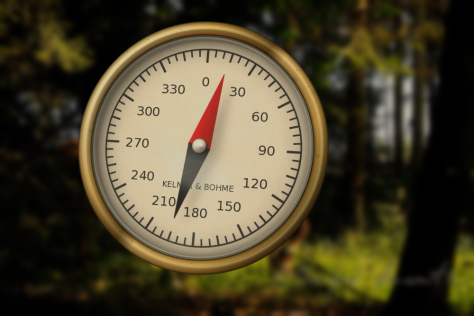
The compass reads 15 °
